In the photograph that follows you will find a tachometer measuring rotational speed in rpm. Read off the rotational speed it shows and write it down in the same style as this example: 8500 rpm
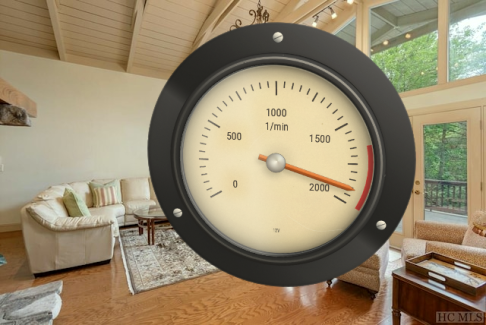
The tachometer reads 1900 rpm
